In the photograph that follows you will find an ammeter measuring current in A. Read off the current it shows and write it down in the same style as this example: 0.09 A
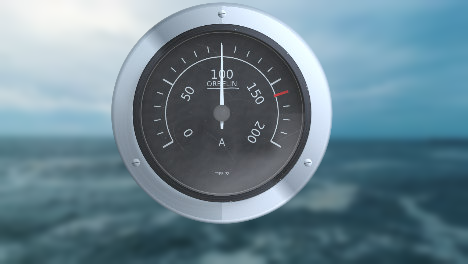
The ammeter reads 100 A
